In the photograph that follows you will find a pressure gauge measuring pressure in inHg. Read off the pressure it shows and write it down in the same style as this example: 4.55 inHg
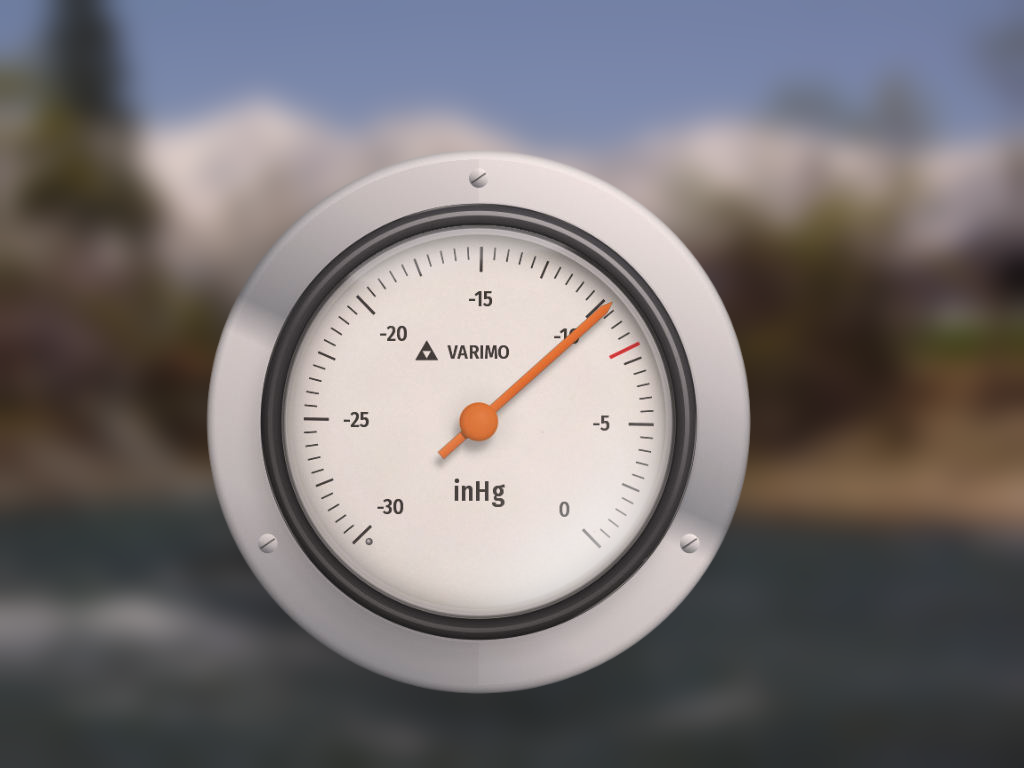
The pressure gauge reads -9.75 inHg
